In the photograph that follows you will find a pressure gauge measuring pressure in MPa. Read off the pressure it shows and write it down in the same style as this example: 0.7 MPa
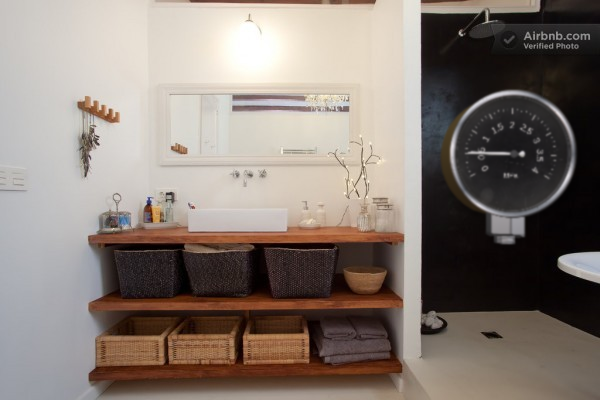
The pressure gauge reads 0.5 MPa
